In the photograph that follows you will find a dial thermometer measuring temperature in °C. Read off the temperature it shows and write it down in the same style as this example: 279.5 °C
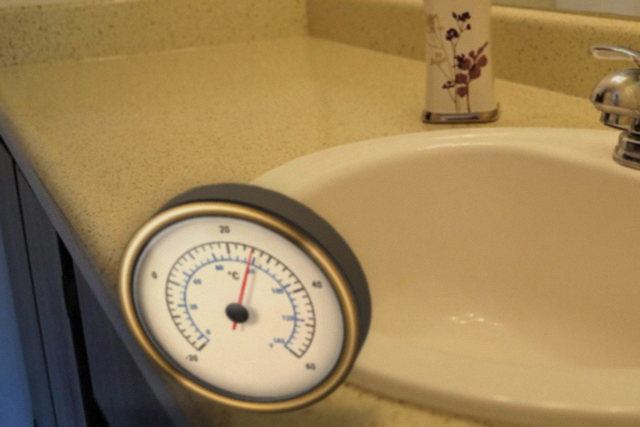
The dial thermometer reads 26 °C
